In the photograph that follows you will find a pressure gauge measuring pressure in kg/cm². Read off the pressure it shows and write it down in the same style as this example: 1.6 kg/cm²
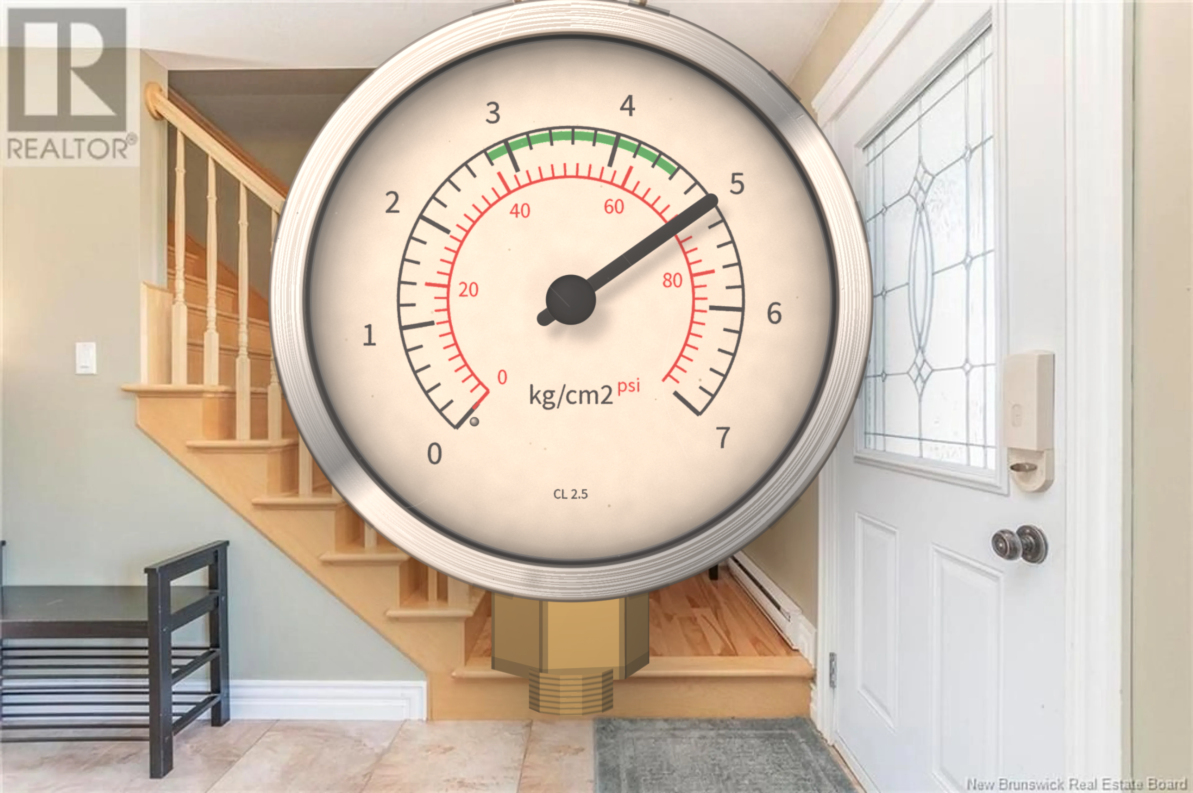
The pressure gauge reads 5 kg/cm²
